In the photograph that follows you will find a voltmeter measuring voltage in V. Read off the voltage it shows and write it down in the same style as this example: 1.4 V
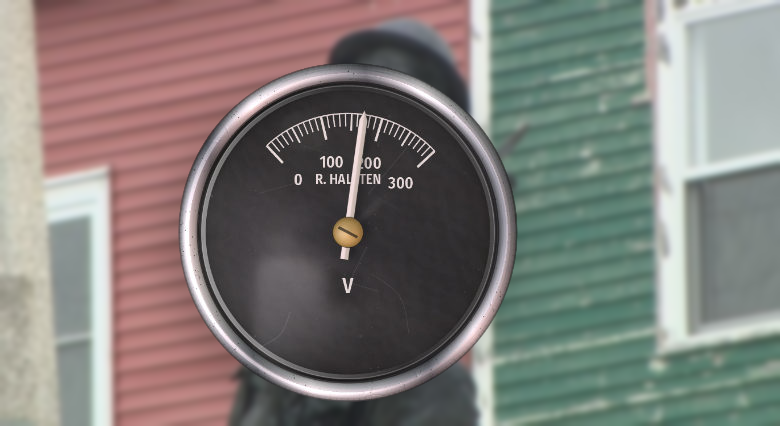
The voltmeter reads 170 V
